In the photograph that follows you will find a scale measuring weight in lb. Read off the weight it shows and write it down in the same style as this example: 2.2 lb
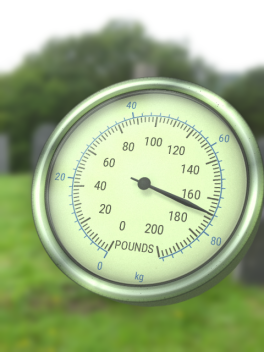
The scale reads 168 lb
